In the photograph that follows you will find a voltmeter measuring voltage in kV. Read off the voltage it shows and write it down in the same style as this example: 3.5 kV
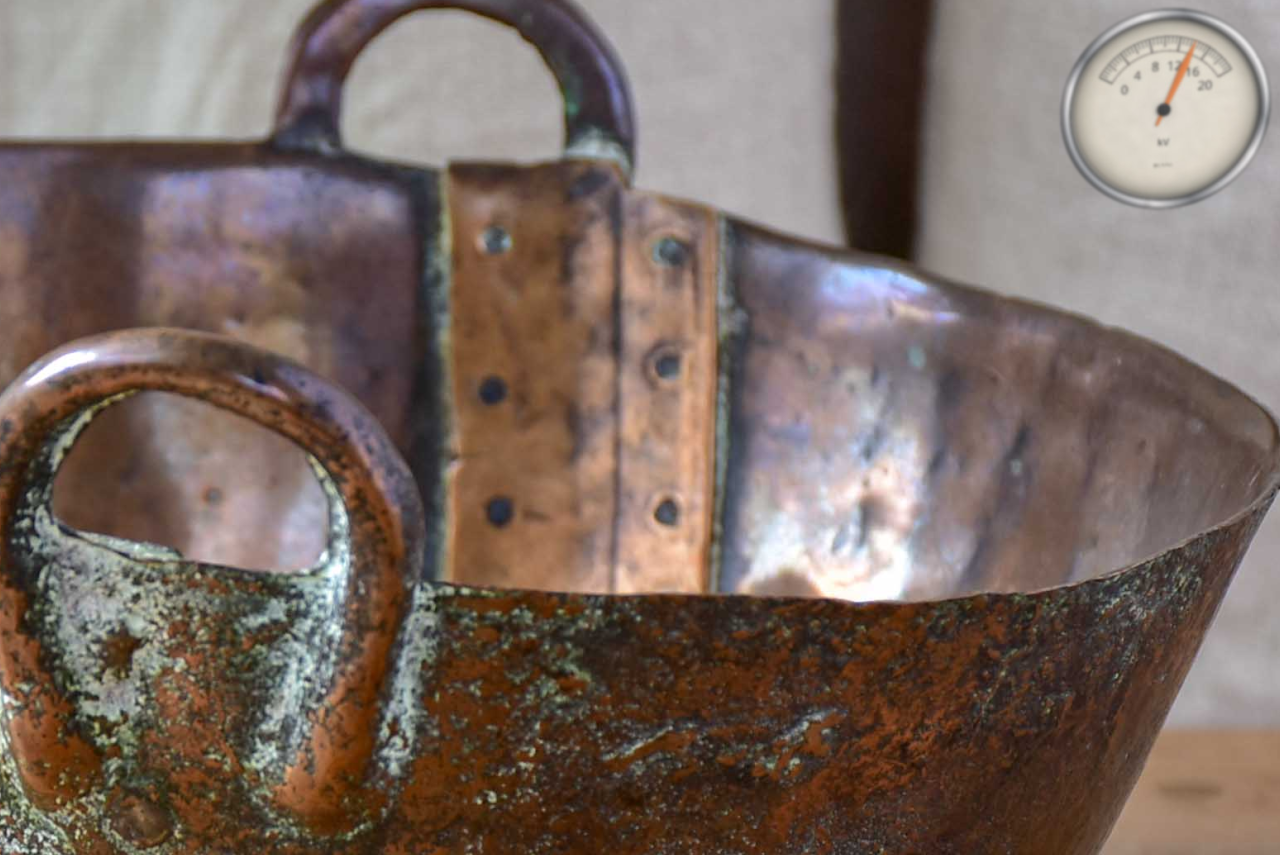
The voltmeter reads 14 kV
